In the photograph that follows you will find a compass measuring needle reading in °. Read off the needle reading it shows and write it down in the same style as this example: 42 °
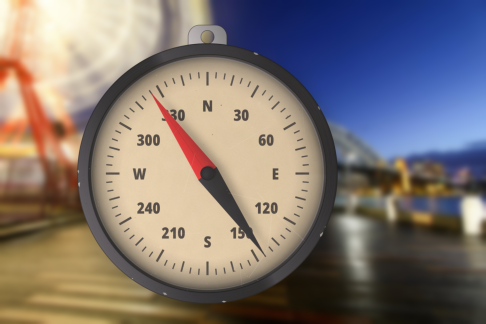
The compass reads 325 °
